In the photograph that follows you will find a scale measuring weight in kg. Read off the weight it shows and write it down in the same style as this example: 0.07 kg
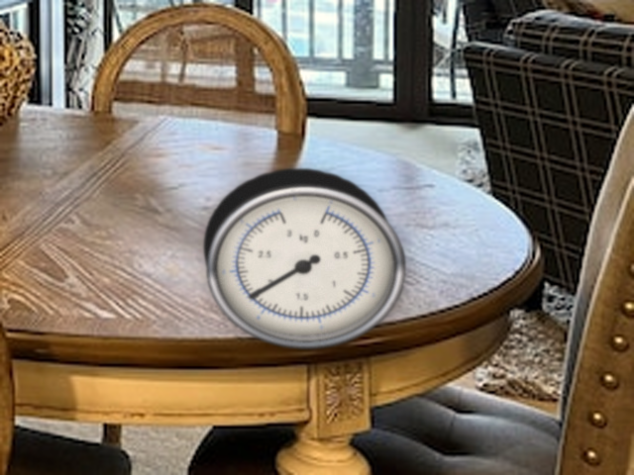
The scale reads 2 kg
